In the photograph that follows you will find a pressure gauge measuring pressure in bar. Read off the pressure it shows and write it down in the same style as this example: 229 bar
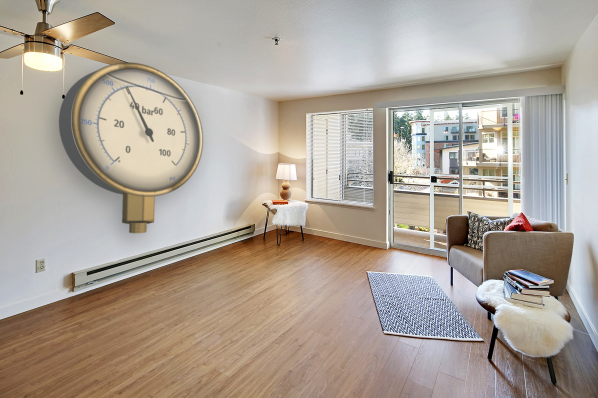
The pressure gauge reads 40 bar
